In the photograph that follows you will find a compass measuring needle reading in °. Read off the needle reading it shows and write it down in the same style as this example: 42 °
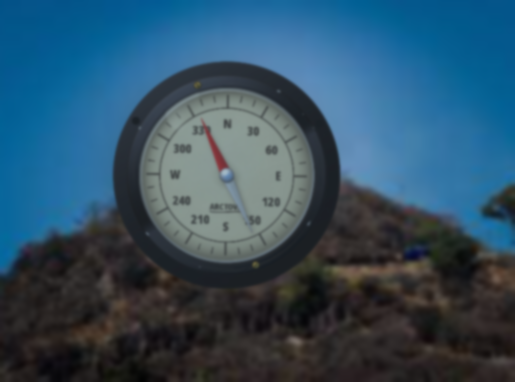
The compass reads 335 °
